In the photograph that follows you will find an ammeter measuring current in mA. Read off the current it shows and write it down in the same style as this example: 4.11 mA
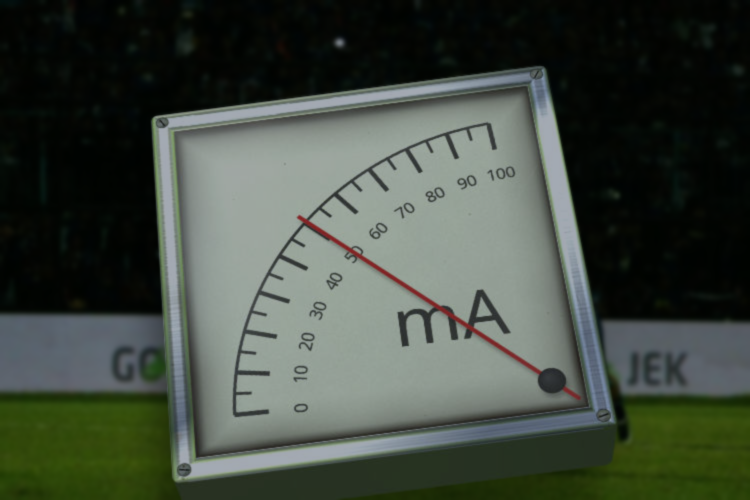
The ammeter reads 50 mA
